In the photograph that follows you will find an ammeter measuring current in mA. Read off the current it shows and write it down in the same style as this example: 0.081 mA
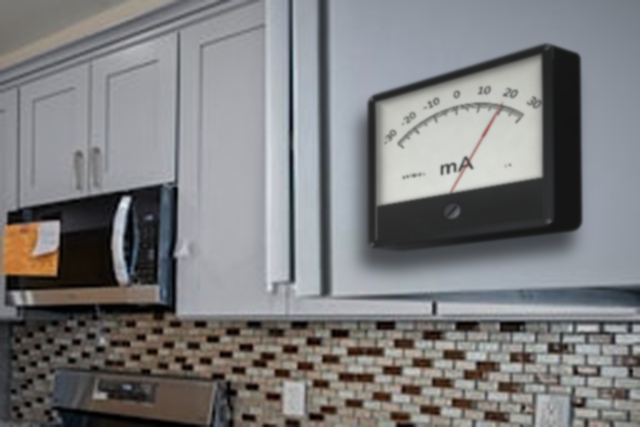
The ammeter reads 20 mA
